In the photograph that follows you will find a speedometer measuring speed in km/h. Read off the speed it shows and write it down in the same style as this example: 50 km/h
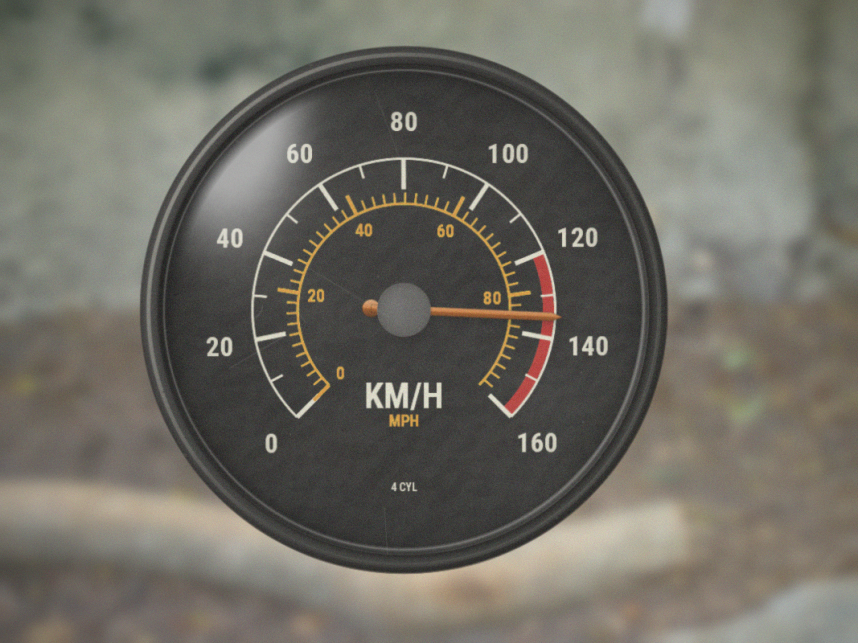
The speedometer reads 135 km/h
